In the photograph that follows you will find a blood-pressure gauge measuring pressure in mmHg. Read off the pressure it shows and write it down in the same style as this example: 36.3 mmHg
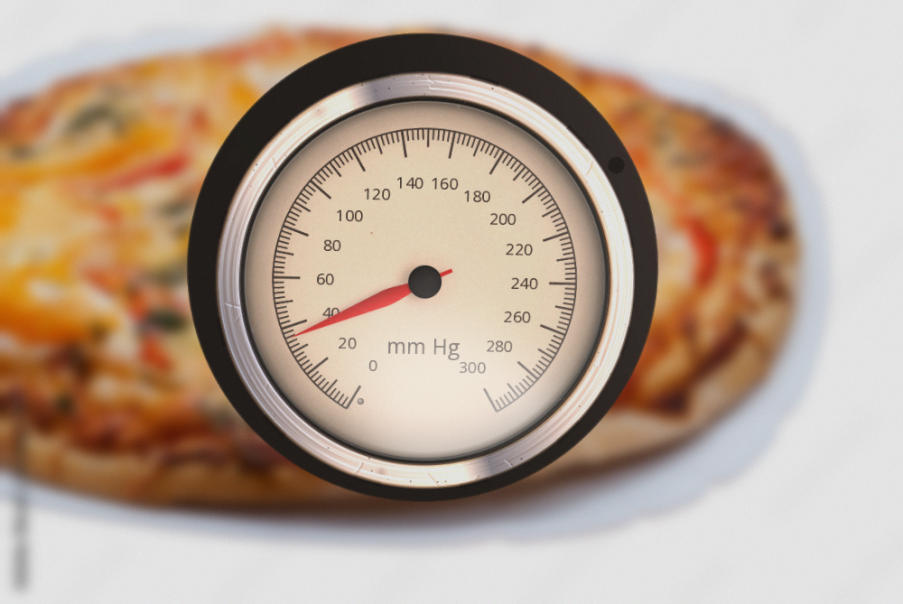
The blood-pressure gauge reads 36 mmHg
